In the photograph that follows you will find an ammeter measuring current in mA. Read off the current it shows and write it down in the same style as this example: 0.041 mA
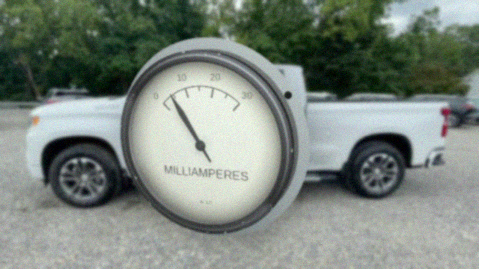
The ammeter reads 5 mA
